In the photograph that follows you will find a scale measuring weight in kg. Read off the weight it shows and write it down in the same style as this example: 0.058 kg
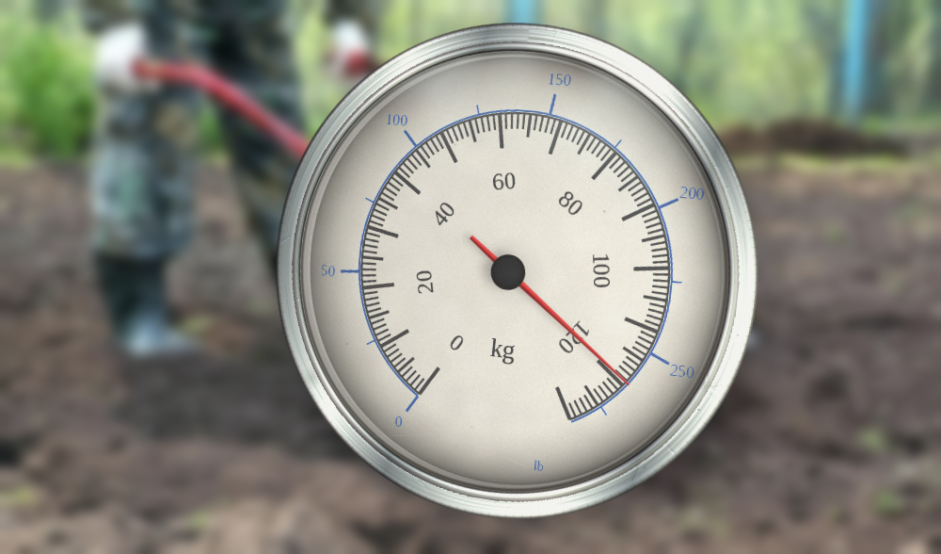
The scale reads 119 kg
